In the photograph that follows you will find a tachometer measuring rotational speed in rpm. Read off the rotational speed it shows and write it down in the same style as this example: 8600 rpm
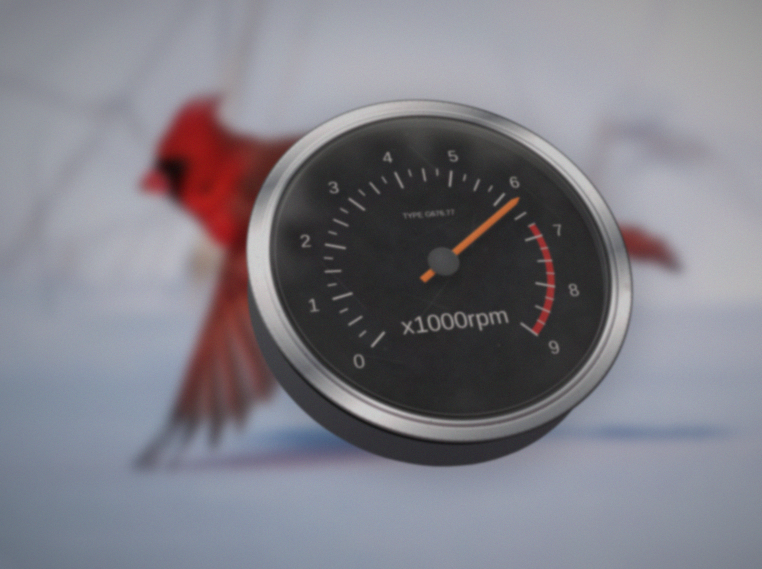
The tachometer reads 6250 rpm
